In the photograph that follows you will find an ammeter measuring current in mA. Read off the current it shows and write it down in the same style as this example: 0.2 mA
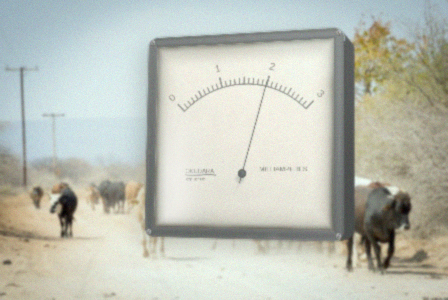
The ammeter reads 2 mA
